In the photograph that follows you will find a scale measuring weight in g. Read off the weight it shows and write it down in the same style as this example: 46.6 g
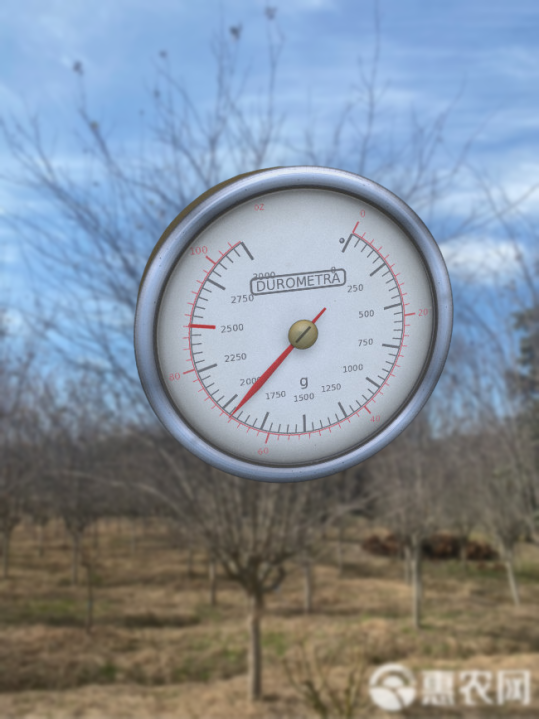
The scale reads 1950 g
